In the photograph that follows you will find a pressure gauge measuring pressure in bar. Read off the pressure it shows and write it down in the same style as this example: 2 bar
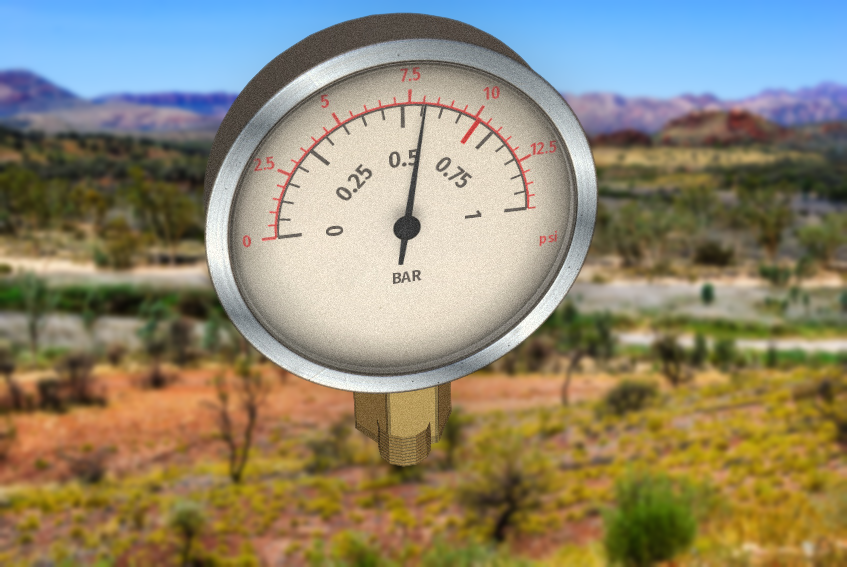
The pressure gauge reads 0.55 bar
